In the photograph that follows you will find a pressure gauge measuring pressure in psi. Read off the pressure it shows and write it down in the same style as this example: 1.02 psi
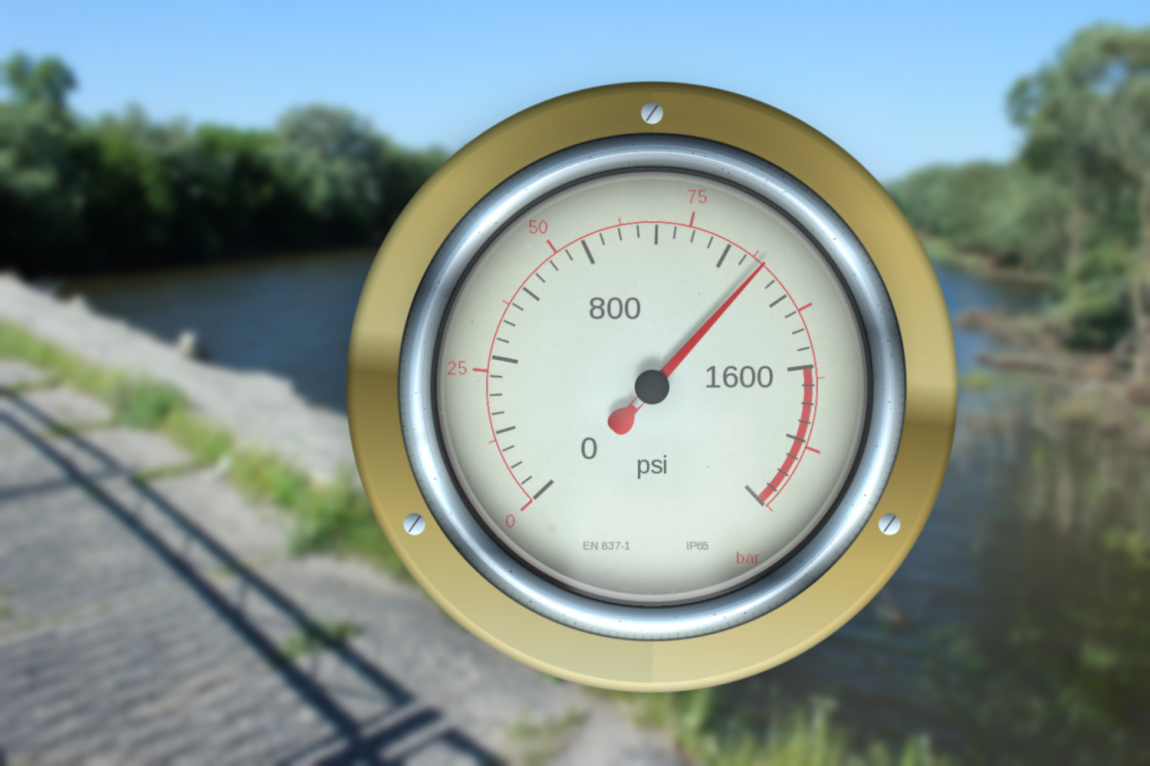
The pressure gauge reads 1300 psi
